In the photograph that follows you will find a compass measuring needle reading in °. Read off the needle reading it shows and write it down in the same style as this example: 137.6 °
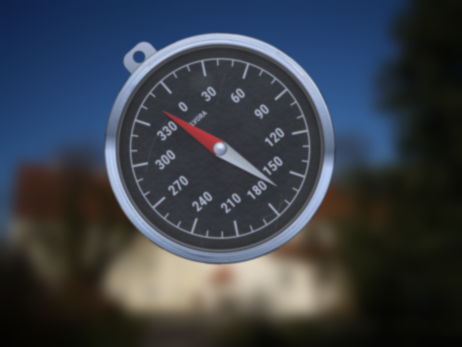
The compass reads 345 °
